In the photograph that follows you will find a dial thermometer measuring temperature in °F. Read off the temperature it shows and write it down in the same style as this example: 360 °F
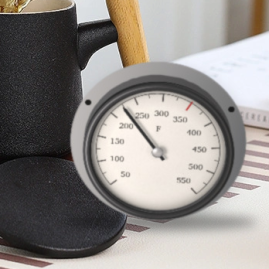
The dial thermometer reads 225 °F
